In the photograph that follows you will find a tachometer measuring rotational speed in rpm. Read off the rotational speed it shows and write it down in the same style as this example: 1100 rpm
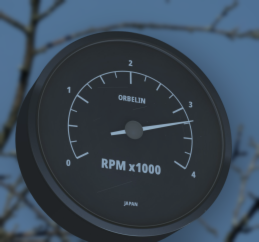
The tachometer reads 3250 rpm
